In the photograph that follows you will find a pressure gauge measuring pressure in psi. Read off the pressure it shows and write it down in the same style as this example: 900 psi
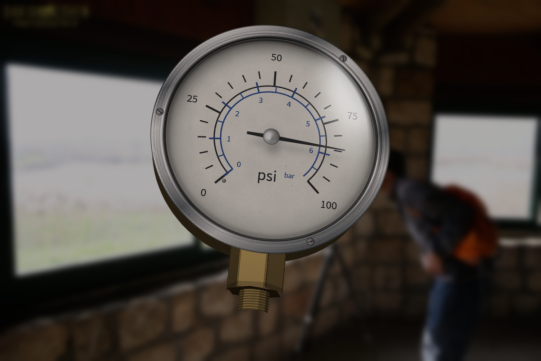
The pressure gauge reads 85 psi
